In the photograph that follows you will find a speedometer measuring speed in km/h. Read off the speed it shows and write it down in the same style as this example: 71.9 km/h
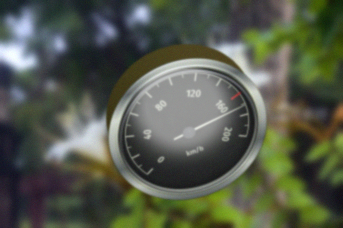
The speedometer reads 170 km/h
